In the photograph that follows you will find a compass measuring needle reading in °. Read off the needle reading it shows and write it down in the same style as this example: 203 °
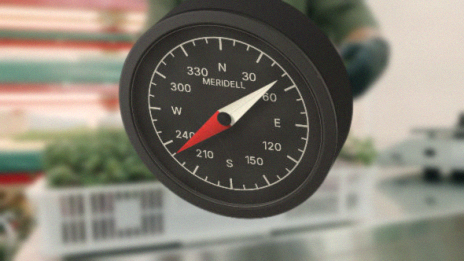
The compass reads 230 °
